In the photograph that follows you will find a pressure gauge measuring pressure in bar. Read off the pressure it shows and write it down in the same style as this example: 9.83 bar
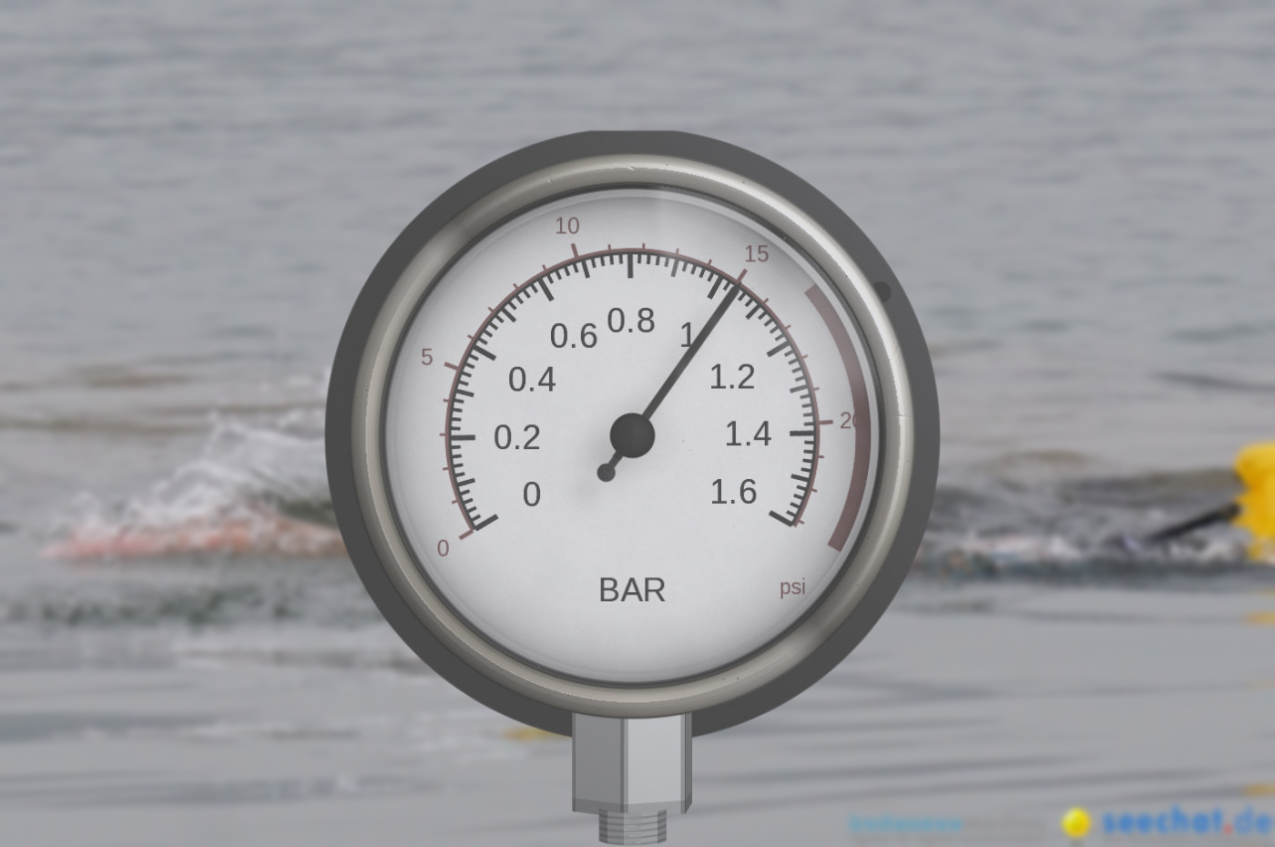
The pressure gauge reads 1.04 bar
